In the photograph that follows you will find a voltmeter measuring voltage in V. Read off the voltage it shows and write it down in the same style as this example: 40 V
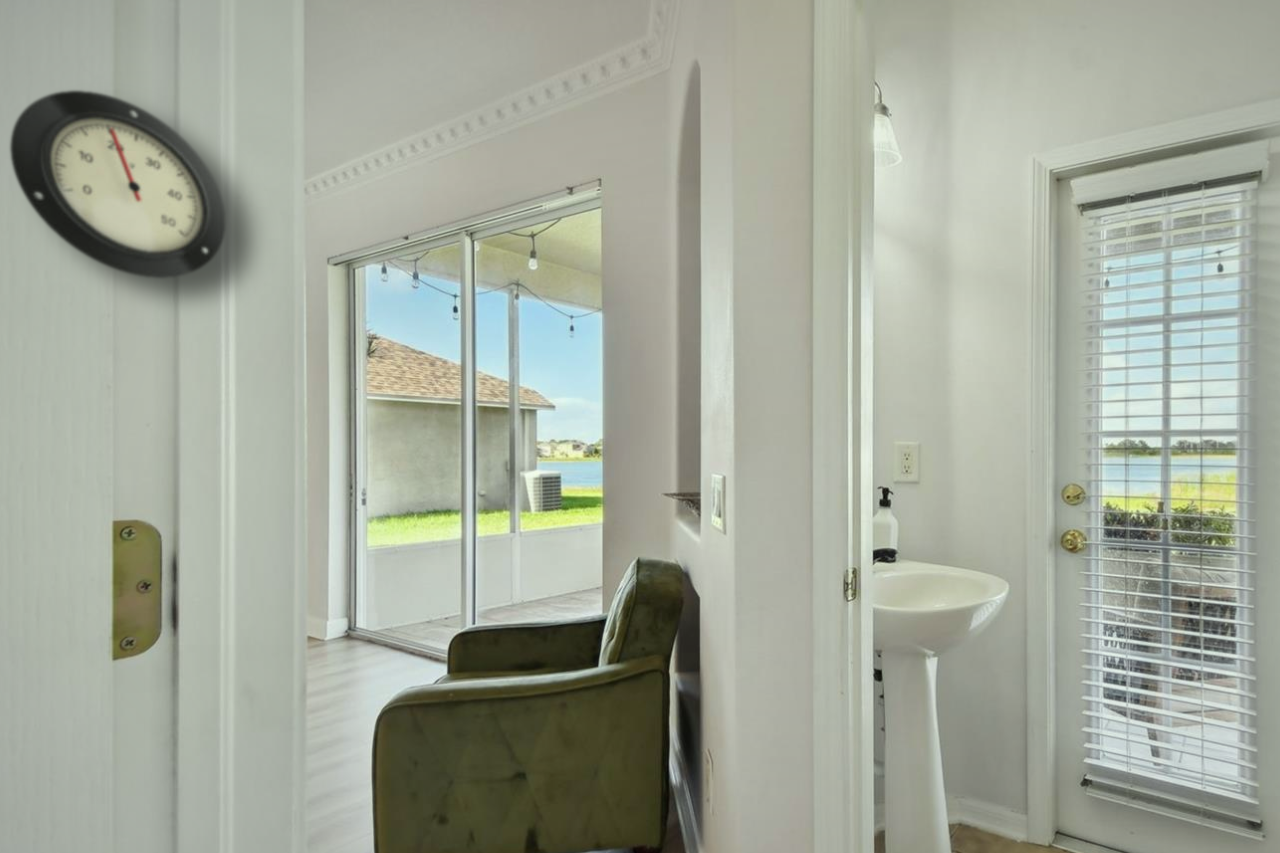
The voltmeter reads 20 V
